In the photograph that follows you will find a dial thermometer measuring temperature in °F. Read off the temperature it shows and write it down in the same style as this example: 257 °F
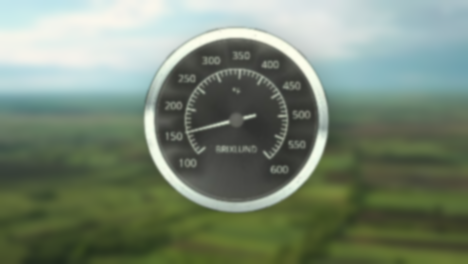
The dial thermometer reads 150 °F
